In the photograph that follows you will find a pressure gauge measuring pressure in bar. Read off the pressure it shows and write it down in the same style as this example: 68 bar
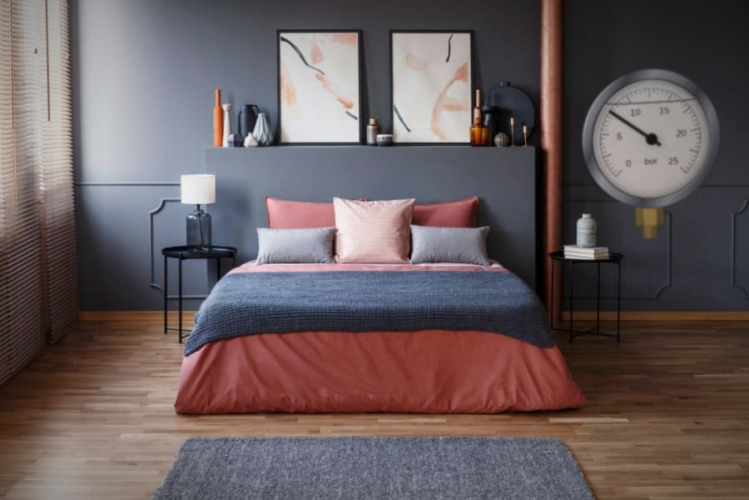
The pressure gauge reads 7.5 bar
